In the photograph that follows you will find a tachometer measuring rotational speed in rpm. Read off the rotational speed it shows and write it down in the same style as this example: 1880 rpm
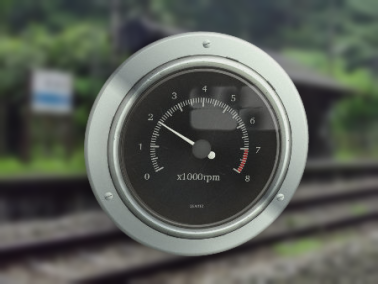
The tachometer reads 2000 rpm
